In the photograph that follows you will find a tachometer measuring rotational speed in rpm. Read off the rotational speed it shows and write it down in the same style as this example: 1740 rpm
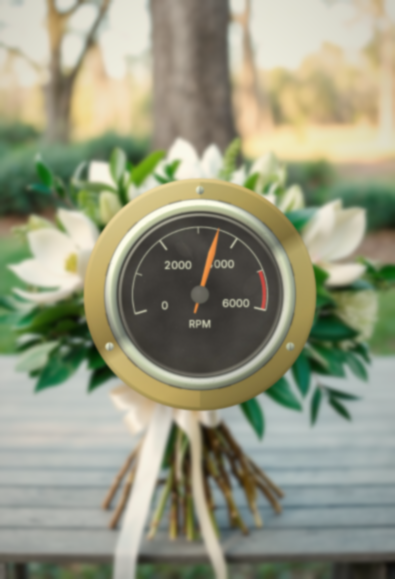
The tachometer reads 3500 rpm
